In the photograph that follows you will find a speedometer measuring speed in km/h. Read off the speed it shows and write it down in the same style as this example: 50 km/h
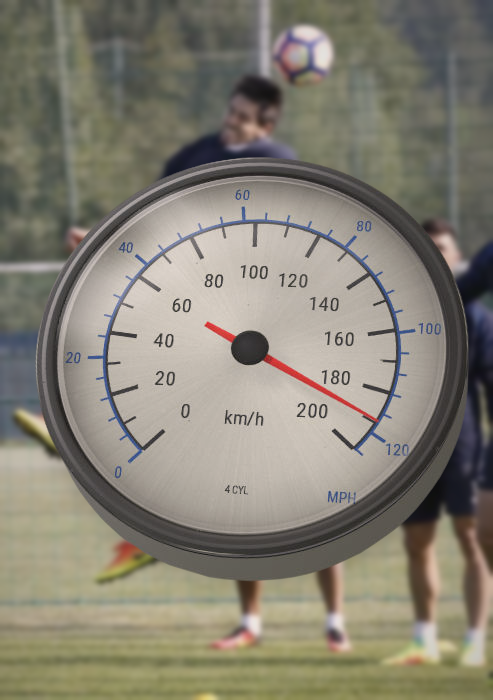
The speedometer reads 190 km/h
